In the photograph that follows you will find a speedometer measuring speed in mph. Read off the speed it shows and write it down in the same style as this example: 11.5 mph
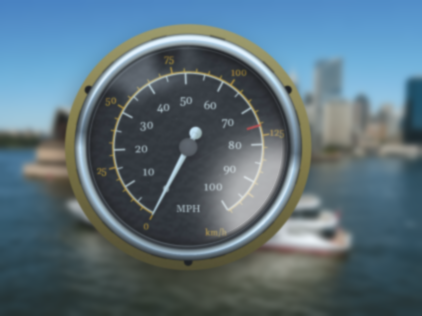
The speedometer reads 0 mph
